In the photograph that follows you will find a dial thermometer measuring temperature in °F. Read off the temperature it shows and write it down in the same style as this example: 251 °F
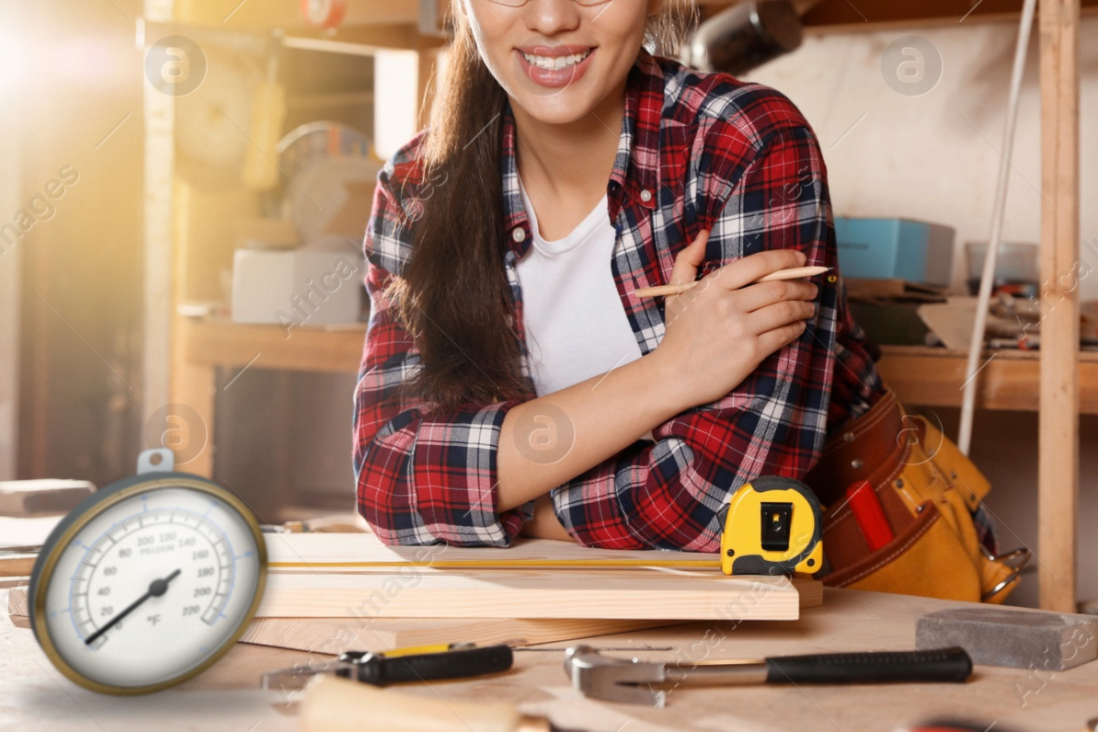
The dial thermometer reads 10 °F
